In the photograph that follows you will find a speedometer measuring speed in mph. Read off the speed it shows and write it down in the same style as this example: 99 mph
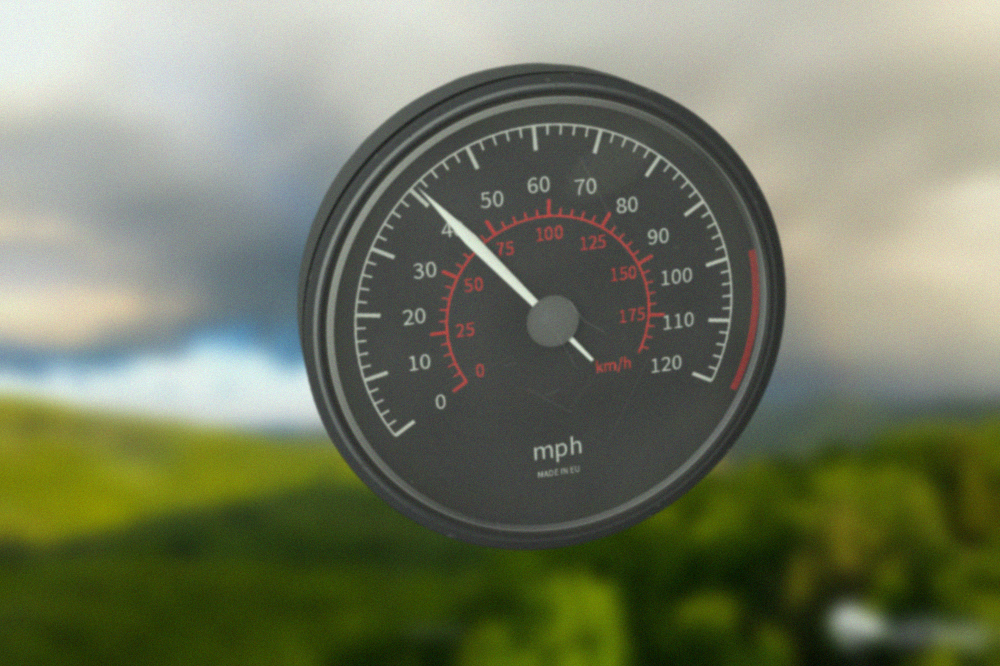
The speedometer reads 41 mph
